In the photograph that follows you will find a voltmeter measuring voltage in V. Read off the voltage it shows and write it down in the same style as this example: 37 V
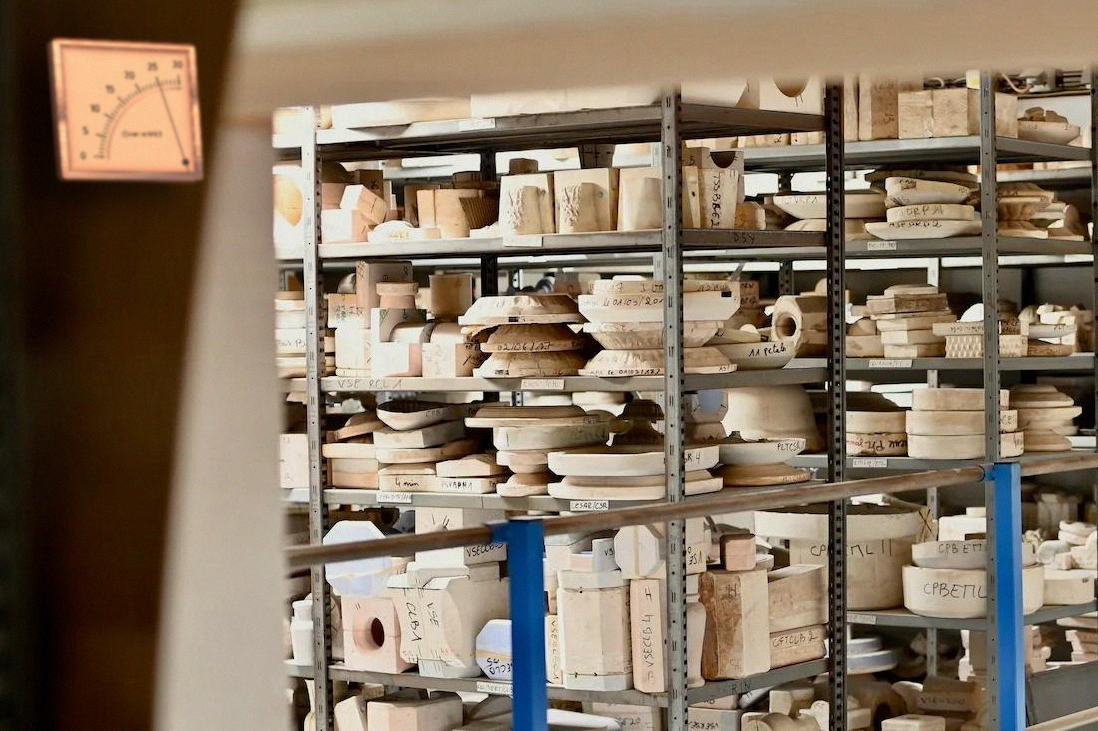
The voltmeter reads 25 V
